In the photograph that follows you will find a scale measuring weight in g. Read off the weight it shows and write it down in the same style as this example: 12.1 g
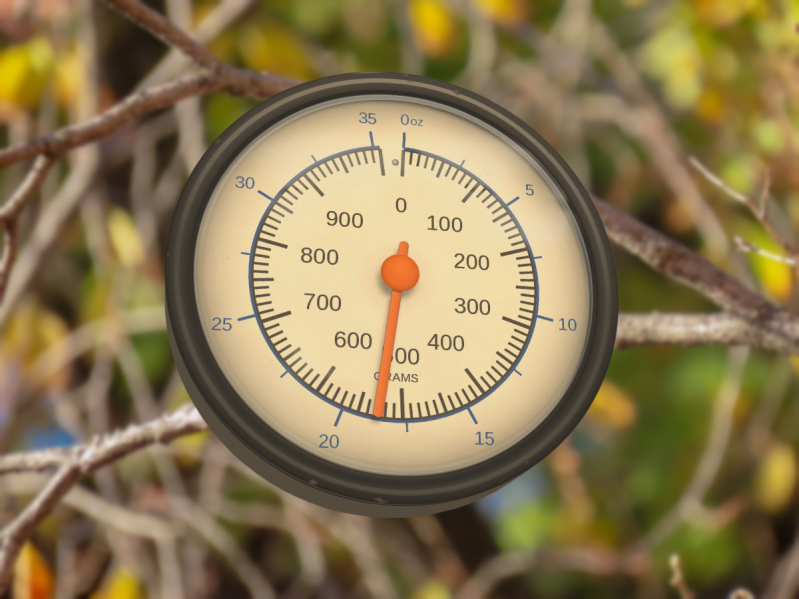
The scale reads 530 g
